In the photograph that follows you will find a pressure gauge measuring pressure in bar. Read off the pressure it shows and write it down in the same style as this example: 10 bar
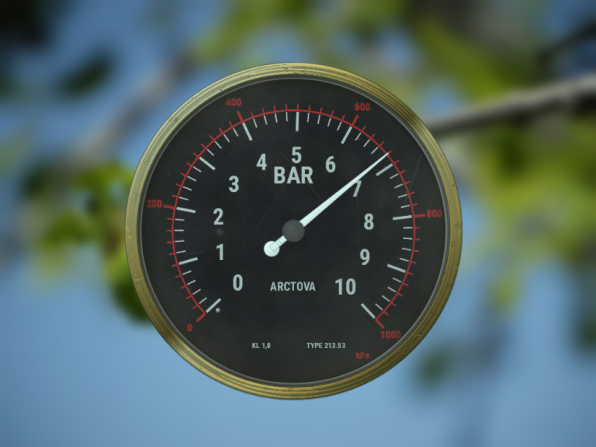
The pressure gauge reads 6.8 bar
